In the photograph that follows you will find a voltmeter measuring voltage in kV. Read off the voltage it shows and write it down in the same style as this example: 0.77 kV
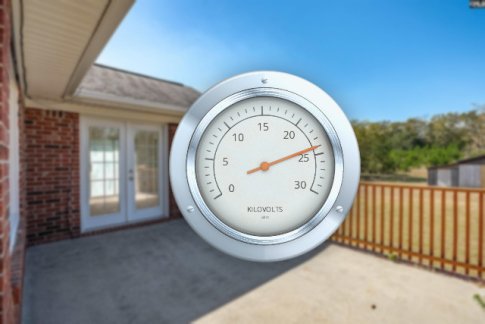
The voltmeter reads 24 kV
